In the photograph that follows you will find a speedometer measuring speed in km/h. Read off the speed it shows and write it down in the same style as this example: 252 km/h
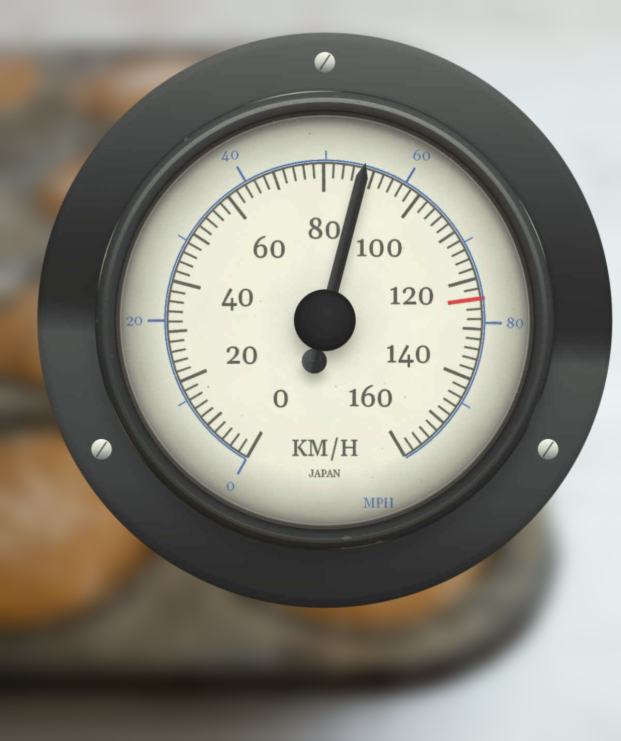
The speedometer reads 88 km/h
